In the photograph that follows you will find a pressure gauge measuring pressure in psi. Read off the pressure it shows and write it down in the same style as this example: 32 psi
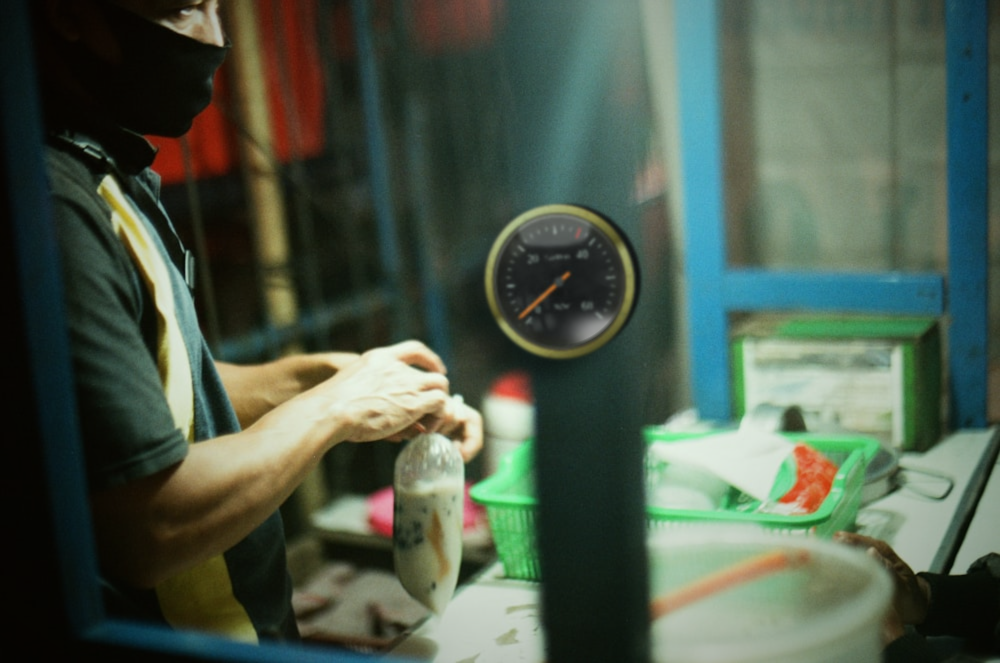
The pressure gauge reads 2 psi
